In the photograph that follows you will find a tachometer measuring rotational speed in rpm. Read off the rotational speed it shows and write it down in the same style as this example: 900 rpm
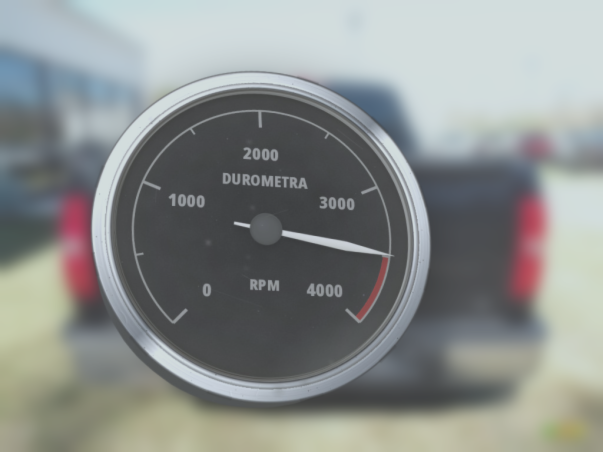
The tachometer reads 3500 rpm
